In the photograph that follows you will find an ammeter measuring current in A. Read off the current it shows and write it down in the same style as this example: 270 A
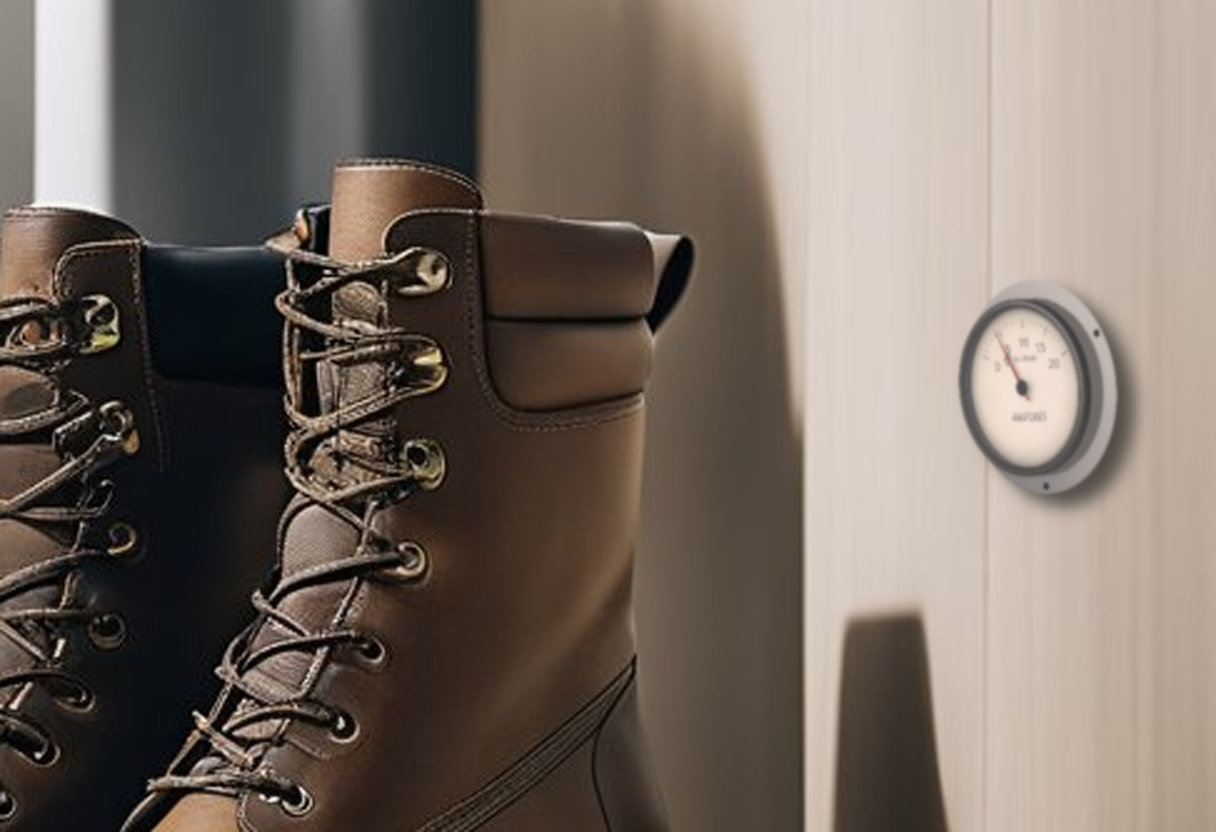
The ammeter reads 5 A
